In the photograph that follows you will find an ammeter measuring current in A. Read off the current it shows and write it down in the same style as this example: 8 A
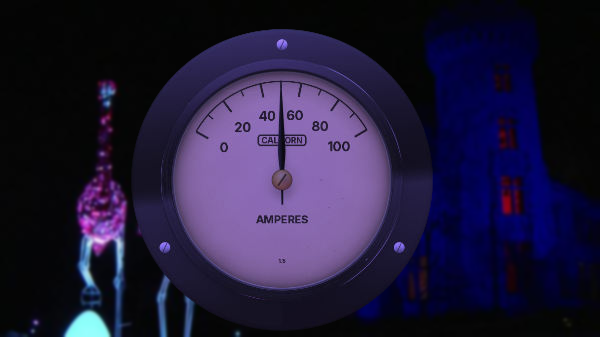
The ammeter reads 50 A
